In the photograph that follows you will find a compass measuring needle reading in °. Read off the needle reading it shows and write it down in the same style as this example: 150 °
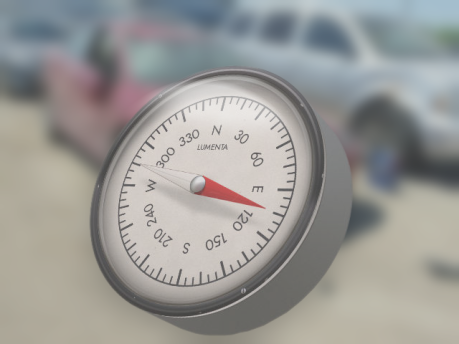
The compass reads 105 °
